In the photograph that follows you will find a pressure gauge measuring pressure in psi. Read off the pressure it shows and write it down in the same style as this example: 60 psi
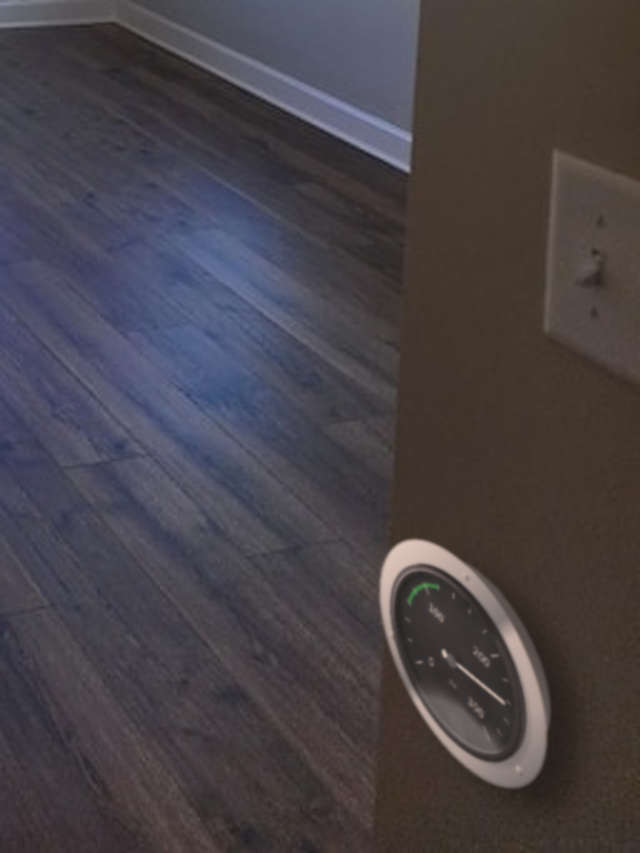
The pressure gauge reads 240 psi
